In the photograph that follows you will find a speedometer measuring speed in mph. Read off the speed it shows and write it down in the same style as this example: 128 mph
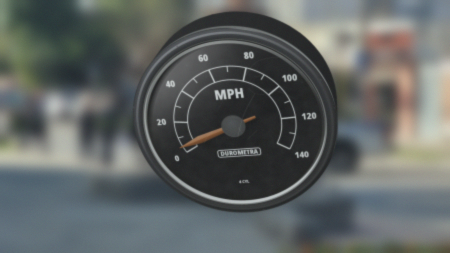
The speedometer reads 5 mph
